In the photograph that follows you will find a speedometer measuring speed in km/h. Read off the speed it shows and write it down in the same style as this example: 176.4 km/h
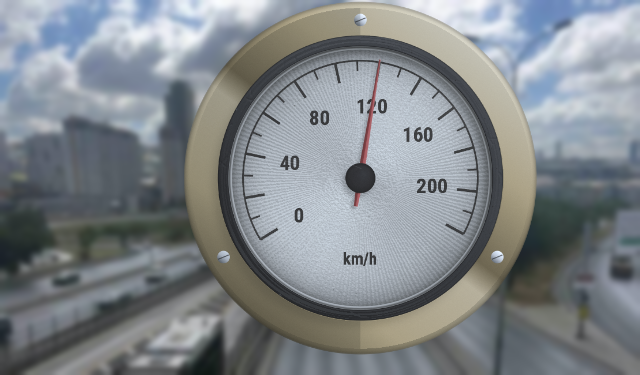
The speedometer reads 120 km/h
